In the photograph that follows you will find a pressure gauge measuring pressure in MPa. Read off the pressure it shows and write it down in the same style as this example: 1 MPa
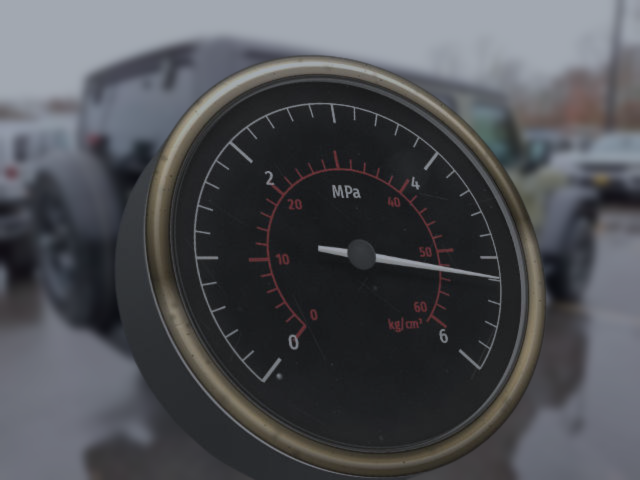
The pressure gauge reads 5.2 MPa
